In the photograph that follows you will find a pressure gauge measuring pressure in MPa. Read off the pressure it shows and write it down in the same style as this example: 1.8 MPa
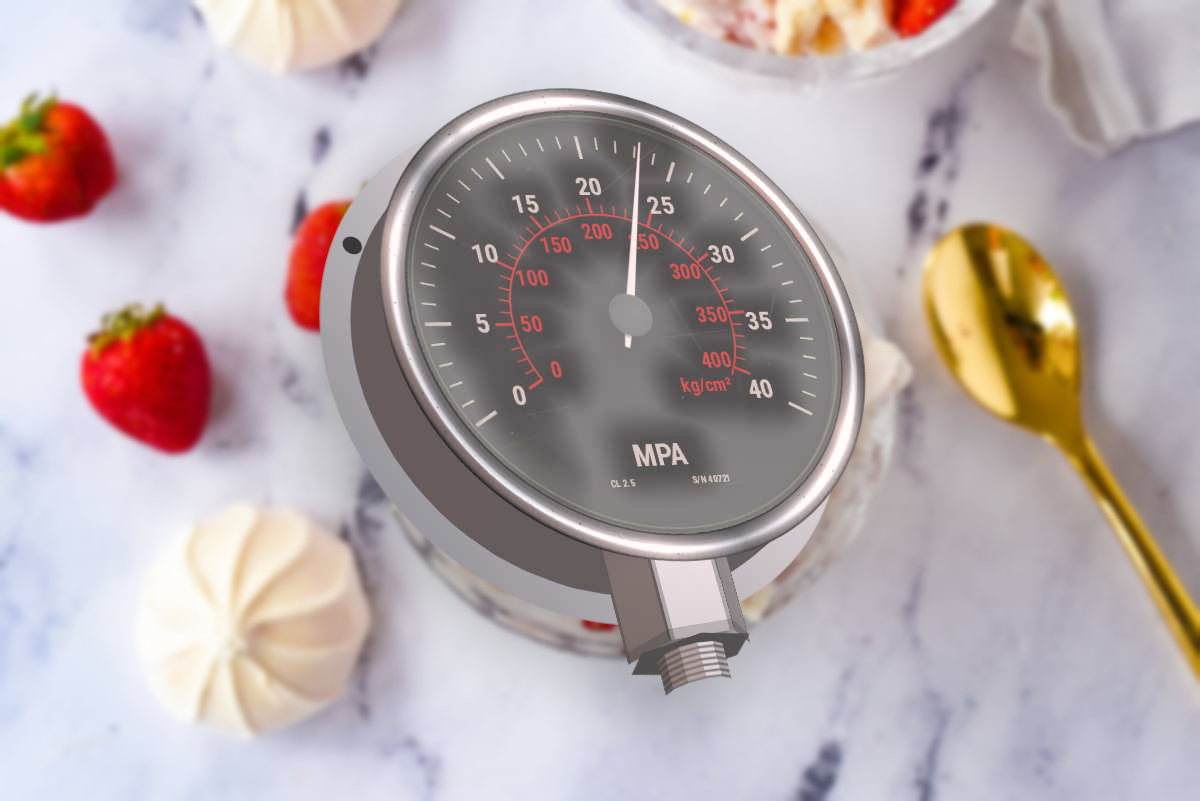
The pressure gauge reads 23 MPa
